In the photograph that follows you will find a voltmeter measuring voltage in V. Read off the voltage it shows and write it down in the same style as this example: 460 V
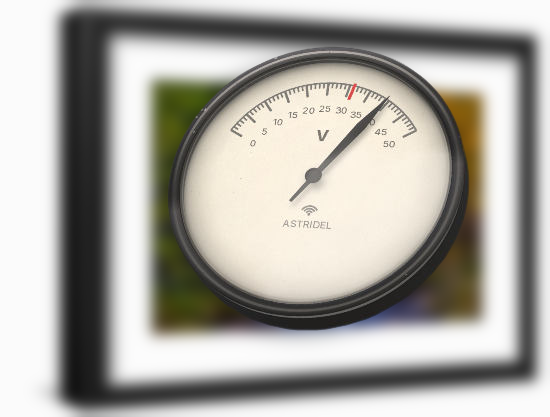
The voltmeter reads 40 V
